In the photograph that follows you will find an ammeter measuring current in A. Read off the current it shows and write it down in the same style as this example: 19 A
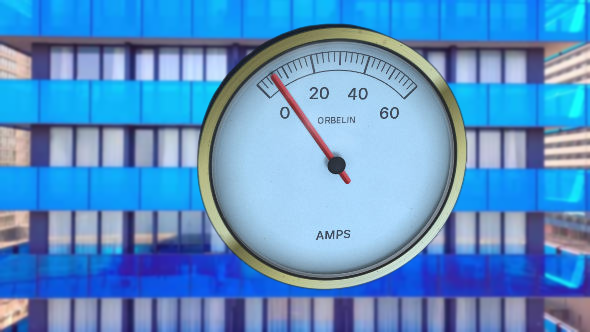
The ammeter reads 6 A
